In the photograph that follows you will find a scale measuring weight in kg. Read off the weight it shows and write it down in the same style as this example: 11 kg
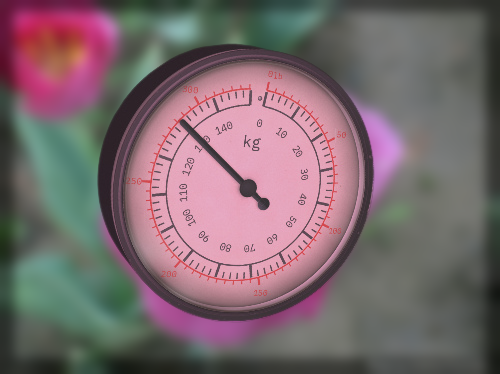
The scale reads 130 kg
